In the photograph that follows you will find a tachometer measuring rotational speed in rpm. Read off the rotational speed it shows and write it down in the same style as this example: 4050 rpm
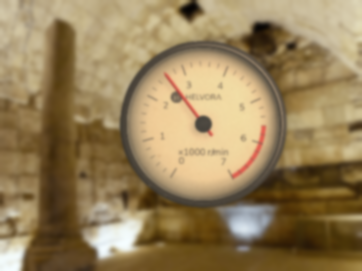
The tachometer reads 2600 rpm
